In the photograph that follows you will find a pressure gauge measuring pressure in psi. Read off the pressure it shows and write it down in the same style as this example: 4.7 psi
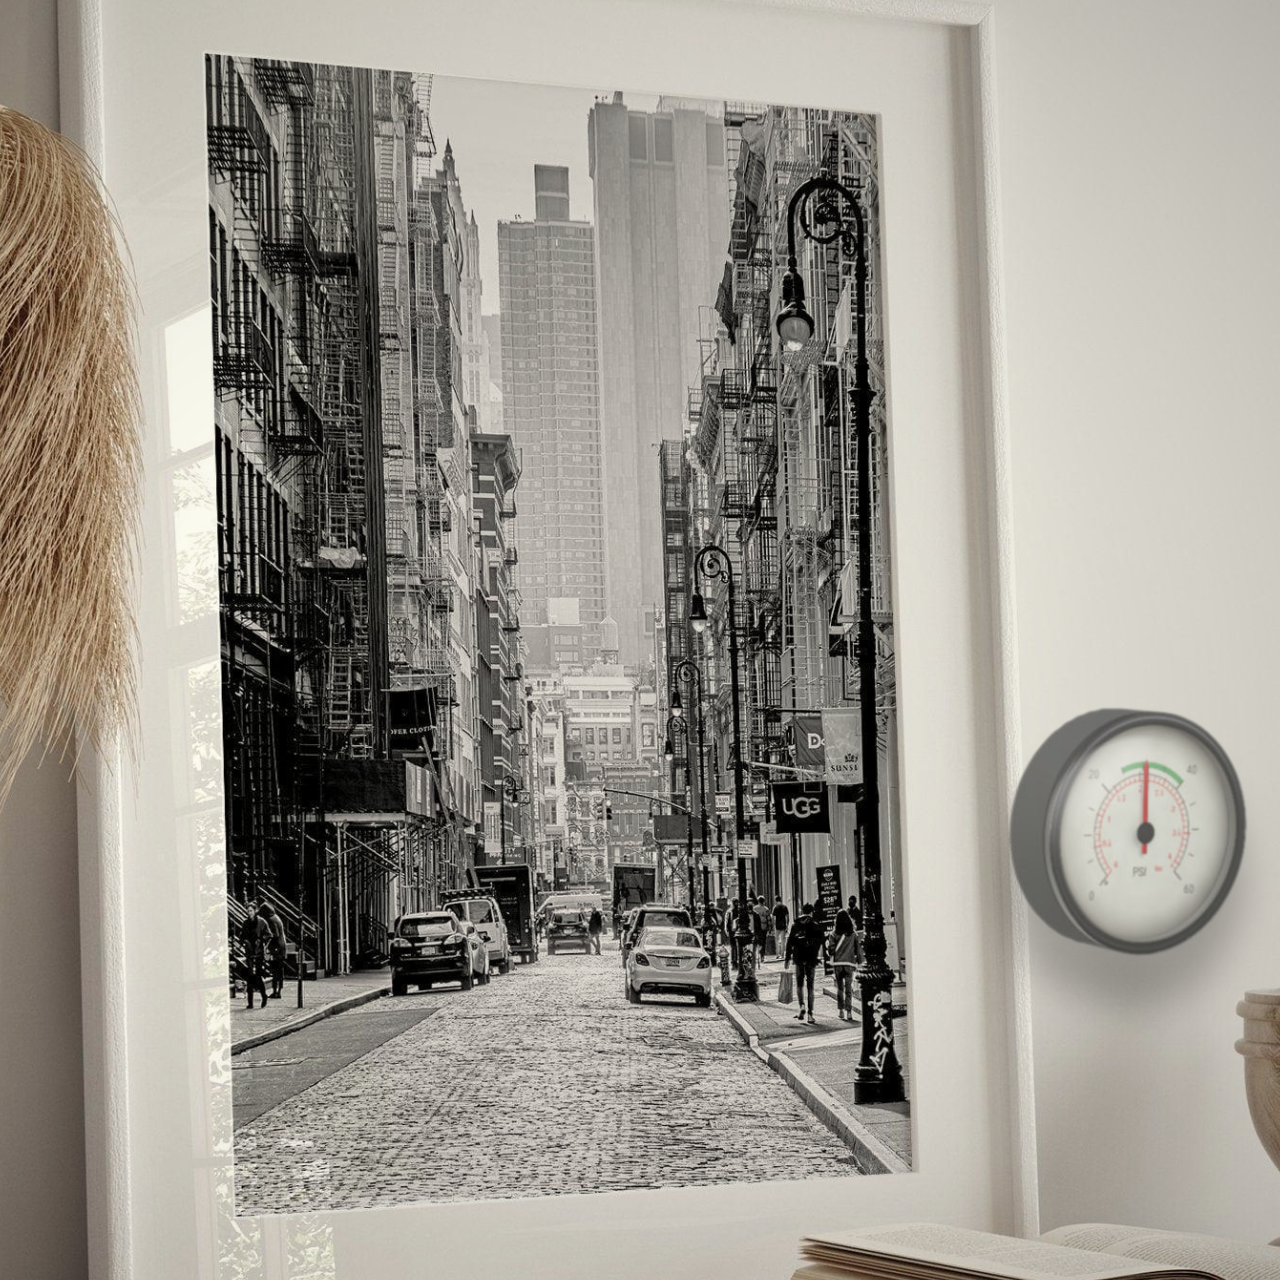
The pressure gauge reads 30 psi
